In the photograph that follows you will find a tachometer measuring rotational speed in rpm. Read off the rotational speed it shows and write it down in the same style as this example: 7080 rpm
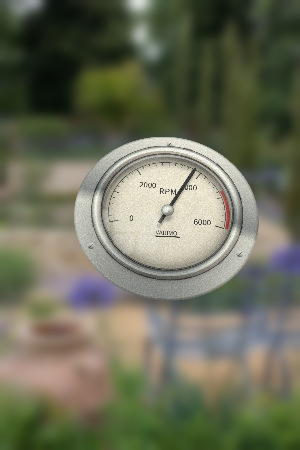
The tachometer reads 3800 rpm
